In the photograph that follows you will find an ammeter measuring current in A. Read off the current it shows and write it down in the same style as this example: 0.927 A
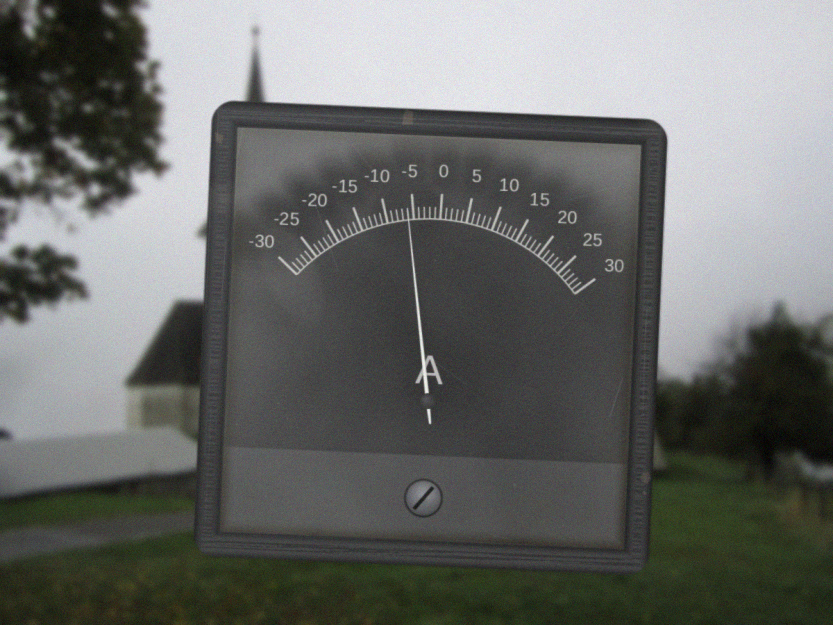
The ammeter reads -6 A
